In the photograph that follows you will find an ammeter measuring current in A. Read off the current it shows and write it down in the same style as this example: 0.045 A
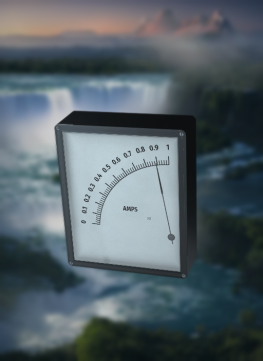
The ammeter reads 0.9 A
